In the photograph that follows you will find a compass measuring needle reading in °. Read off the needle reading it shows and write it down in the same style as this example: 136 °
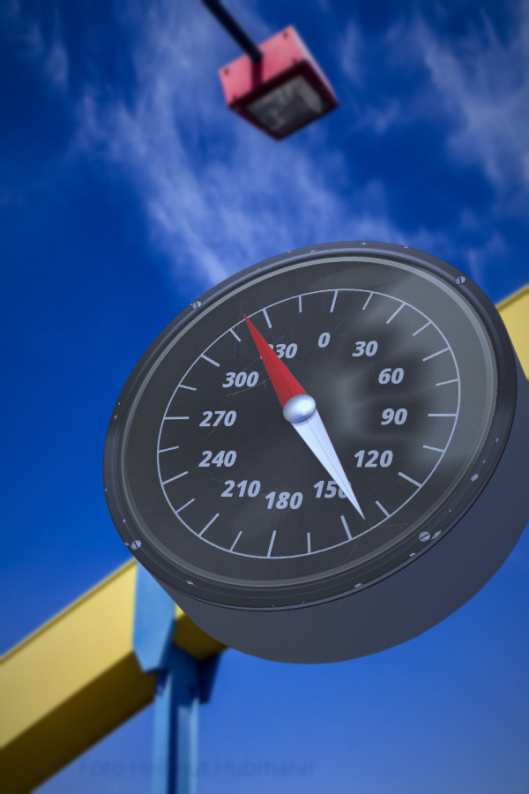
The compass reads 322.5 °
